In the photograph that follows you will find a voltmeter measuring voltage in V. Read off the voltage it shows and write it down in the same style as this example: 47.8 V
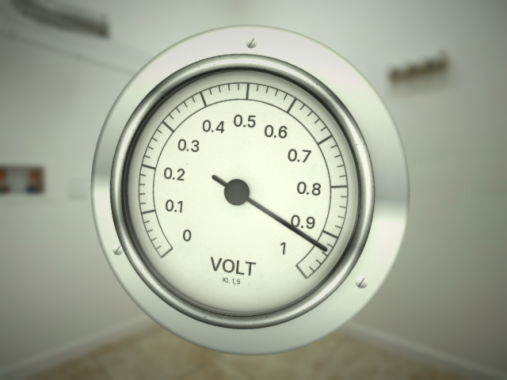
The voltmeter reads 0.93 V
